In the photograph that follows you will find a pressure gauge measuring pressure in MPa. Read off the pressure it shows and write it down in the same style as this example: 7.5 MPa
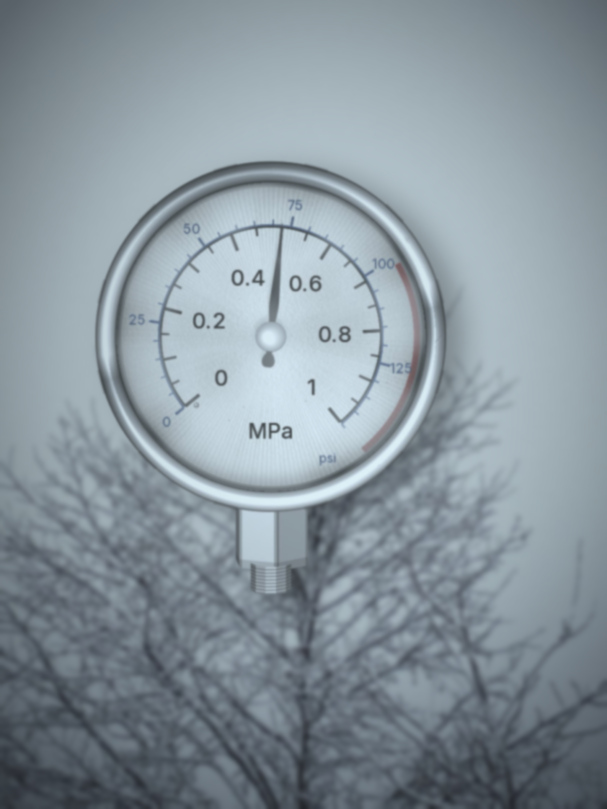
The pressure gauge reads 0.5 MPa
